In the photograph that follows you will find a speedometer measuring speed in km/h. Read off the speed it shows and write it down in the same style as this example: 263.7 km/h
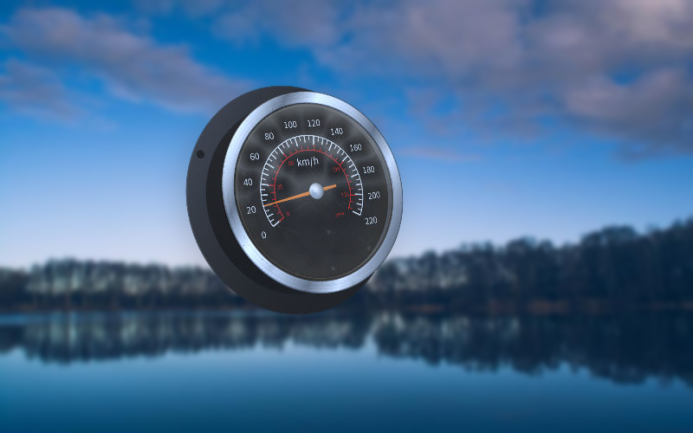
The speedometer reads 20 km/h
